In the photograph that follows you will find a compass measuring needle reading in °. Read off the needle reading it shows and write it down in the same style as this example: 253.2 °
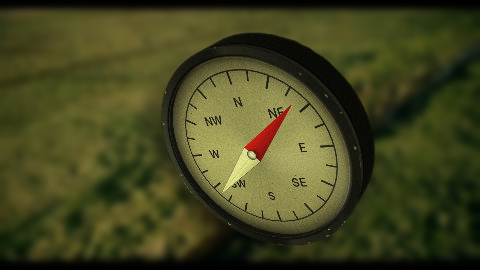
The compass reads 52.5 °
